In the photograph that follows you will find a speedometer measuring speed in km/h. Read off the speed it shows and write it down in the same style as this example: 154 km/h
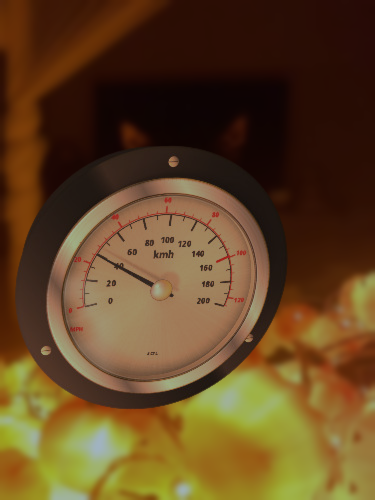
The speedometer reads 40 km/h
